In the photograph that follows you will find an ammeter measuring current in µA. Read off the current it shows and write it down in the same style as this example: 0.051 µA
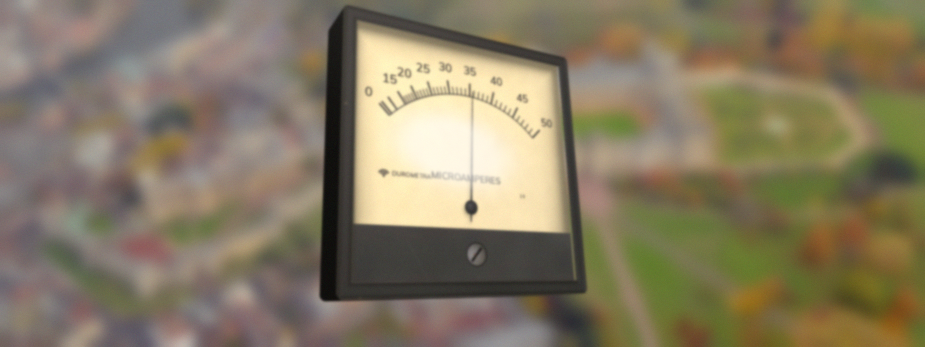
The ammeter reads 35 µA
